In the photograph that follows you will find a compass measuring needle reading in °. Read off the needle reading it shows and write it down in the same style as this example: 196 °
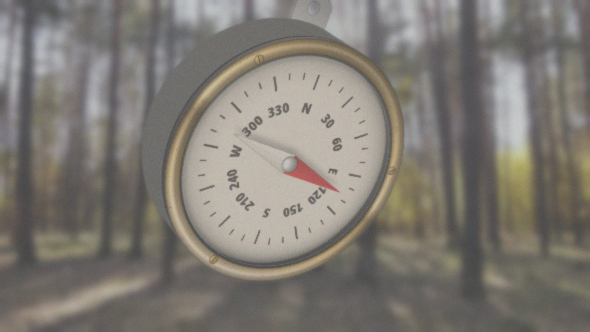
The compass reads 105 °
